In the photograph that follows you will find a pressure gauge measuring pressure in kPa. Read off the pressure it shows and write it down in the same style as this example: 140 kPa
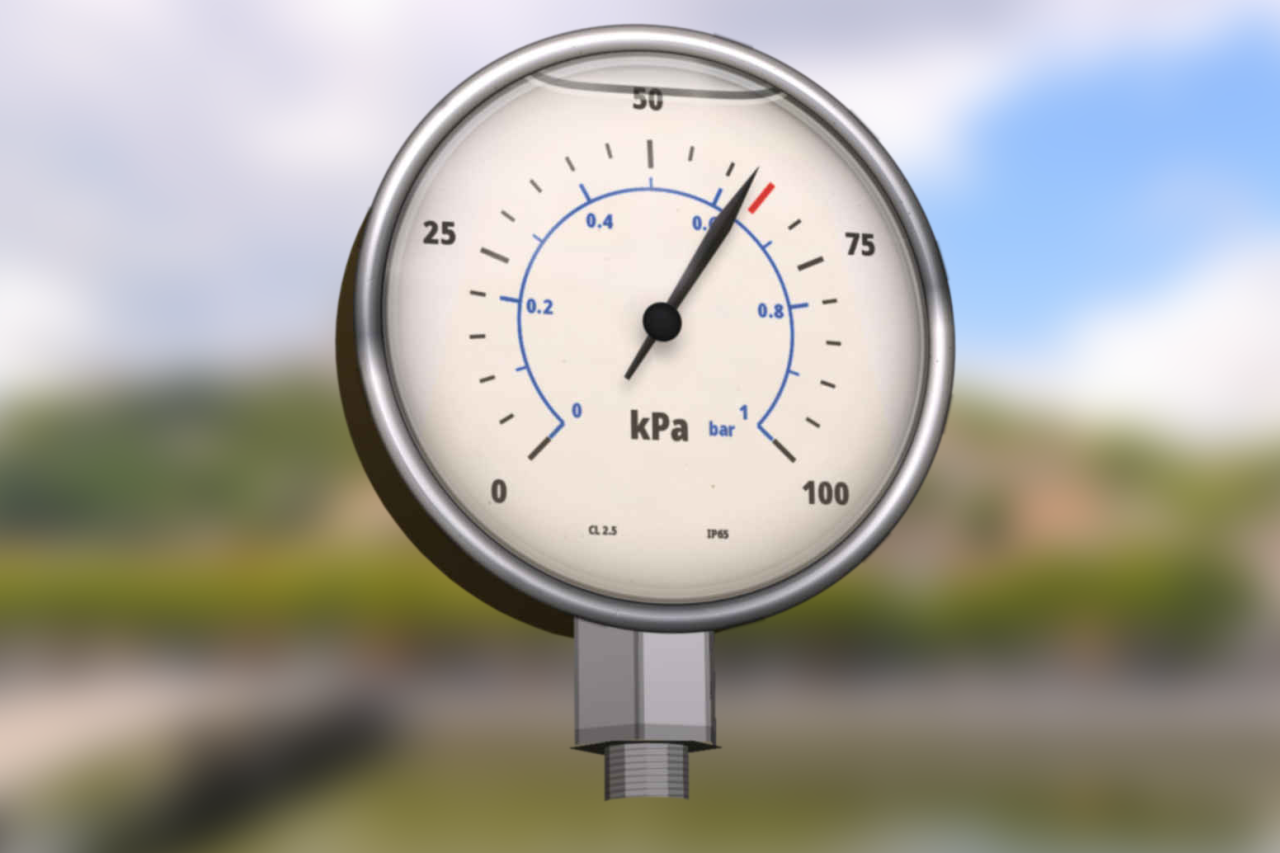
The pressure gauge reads 62.5 kPa
